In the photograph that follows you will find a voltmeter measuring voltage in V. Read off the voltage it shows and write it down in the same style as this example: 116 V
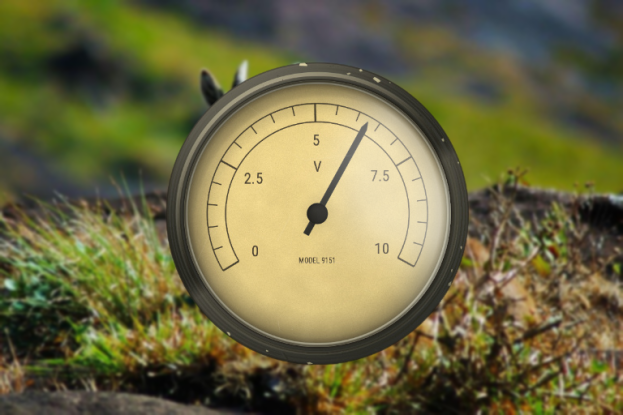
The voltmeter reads 6.25 V
